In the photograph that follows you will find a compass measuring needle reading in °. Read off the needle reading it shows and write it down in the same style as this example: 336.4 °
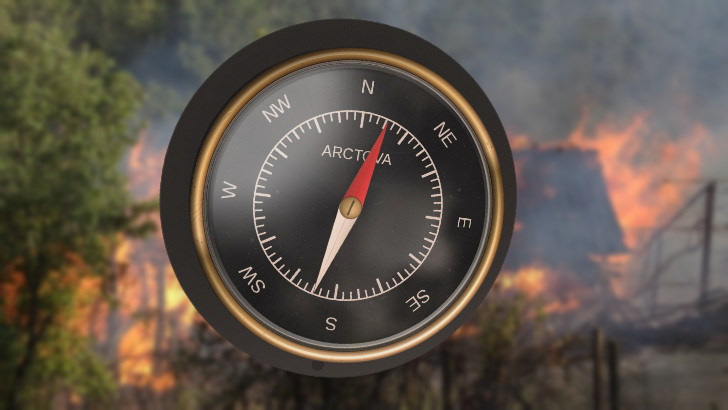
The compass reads 15 °
